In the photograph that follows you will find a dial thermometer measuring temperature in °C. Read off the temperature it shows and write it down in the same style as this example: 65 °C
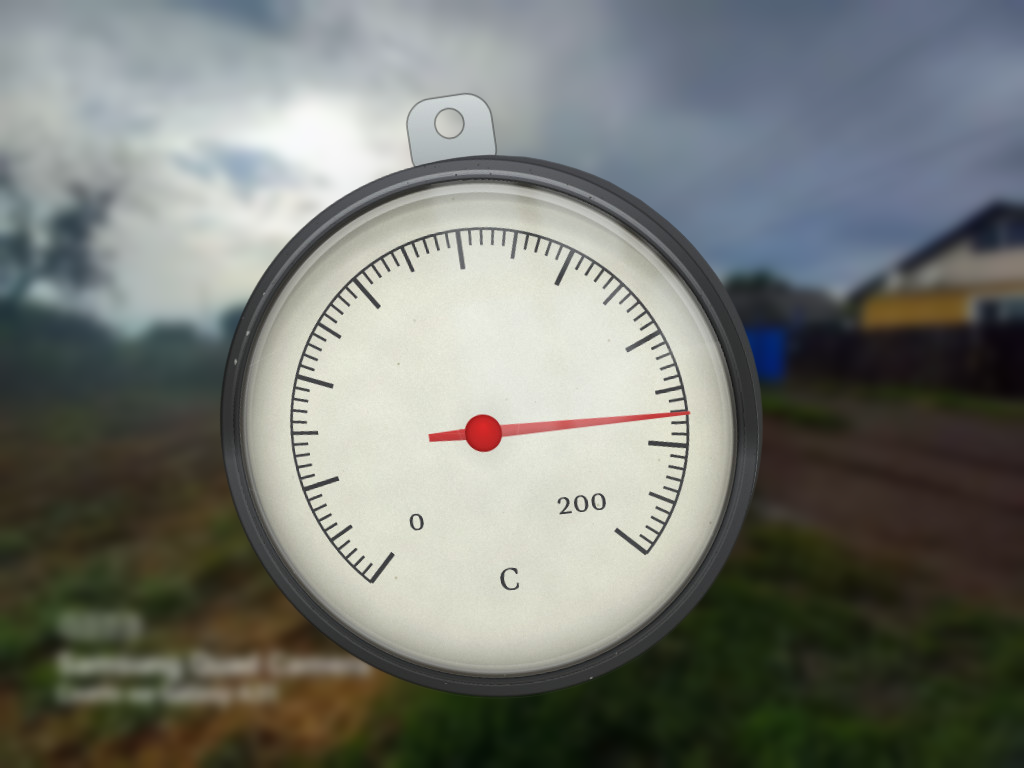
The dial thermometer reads 167.5 °C
